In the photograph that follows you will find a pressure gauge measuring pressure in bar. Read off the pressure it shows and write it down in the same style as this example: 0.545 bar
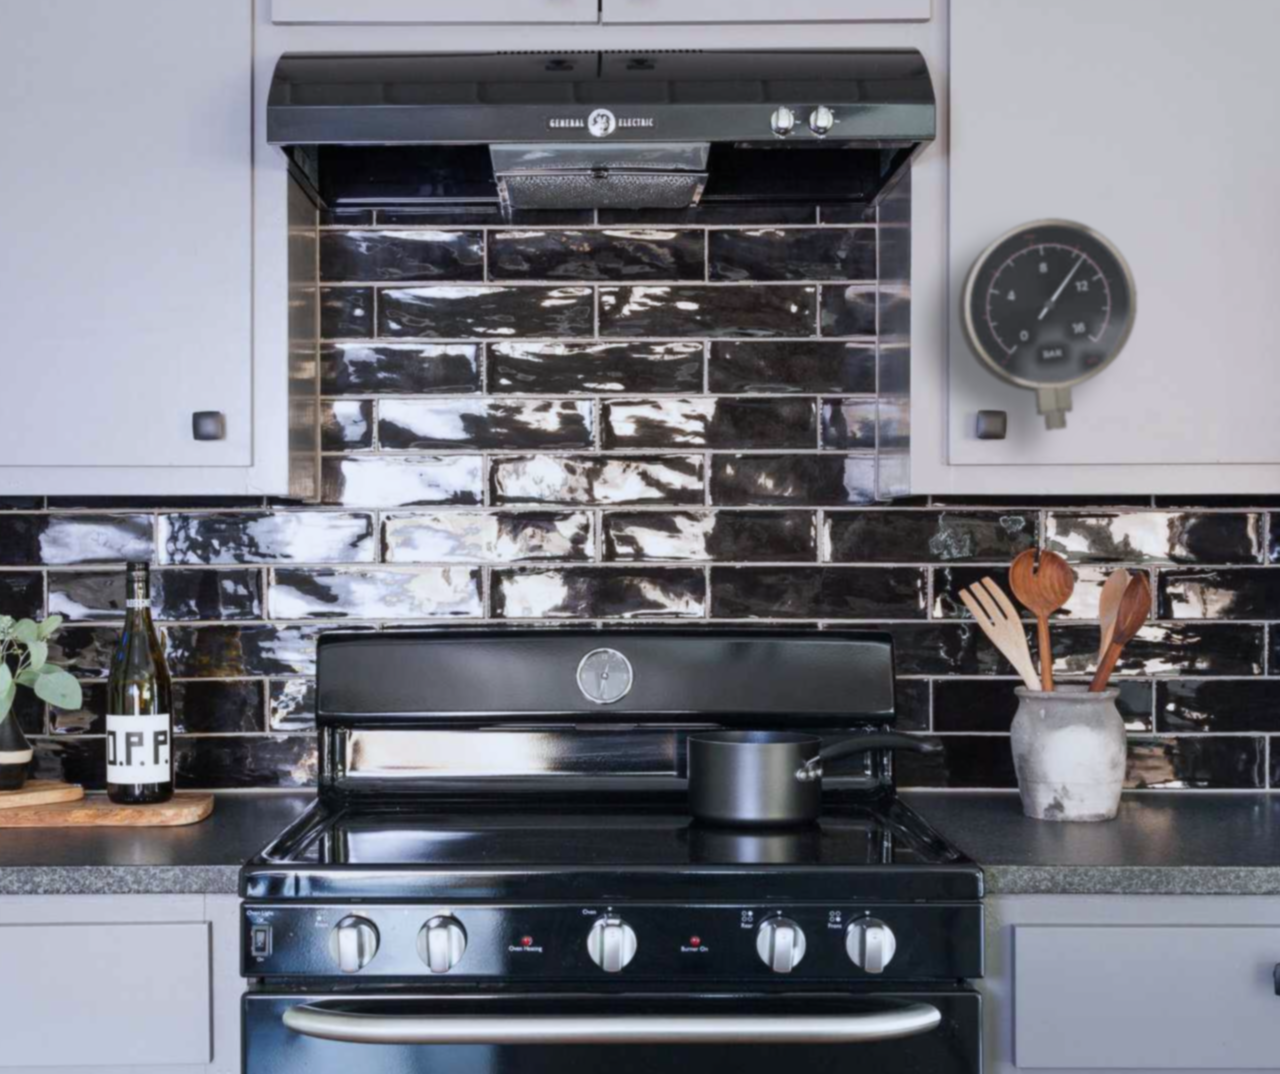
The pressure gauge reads 10.5 bar
